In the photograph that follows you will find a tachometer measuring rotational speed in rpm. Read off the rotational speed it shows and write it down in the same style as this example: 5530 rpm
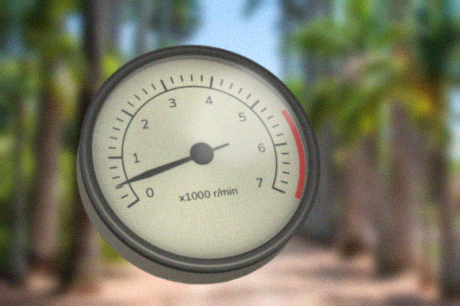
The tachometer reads 400 rpm
